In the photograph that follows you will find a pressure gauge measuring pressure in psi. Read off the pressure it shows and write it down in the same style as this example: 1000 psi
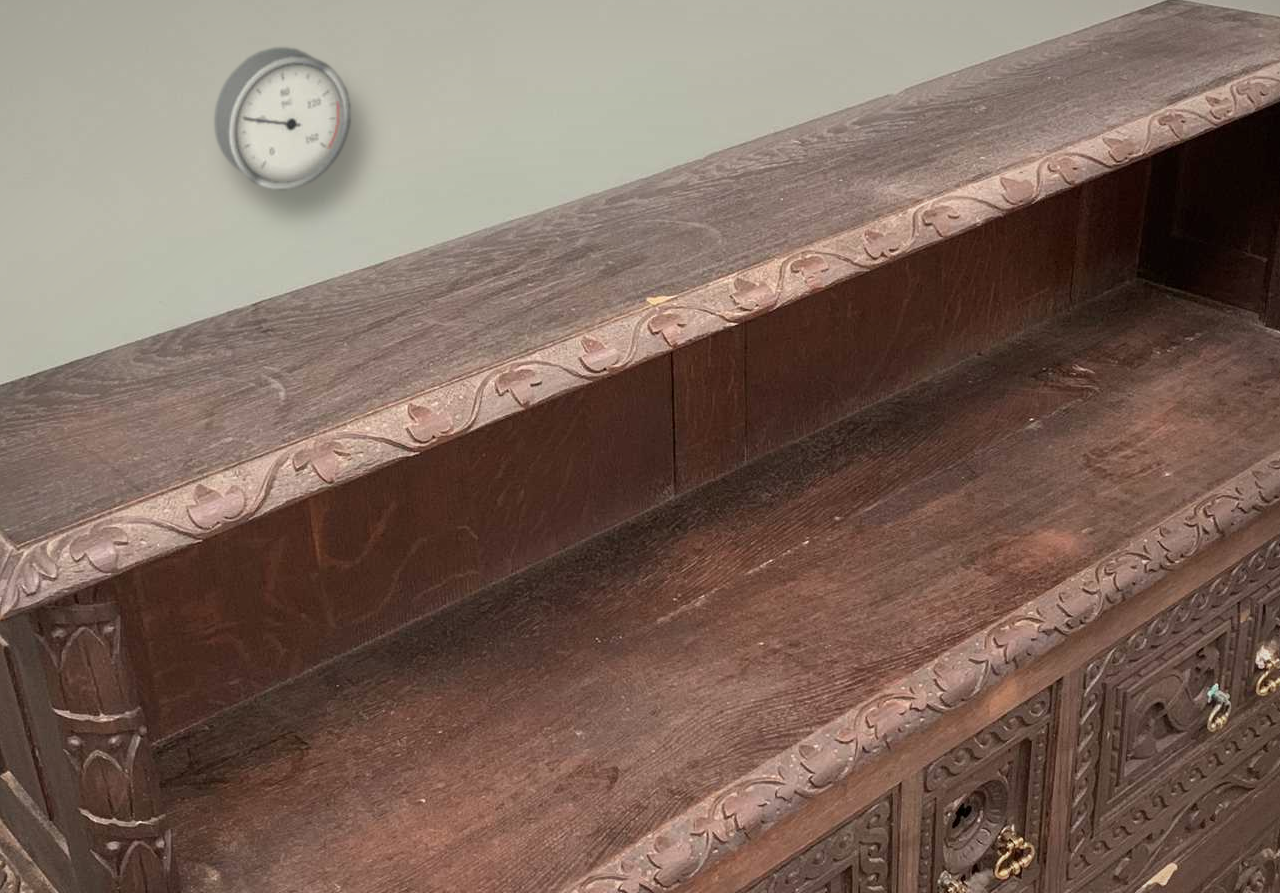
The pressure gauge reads 40 psi
